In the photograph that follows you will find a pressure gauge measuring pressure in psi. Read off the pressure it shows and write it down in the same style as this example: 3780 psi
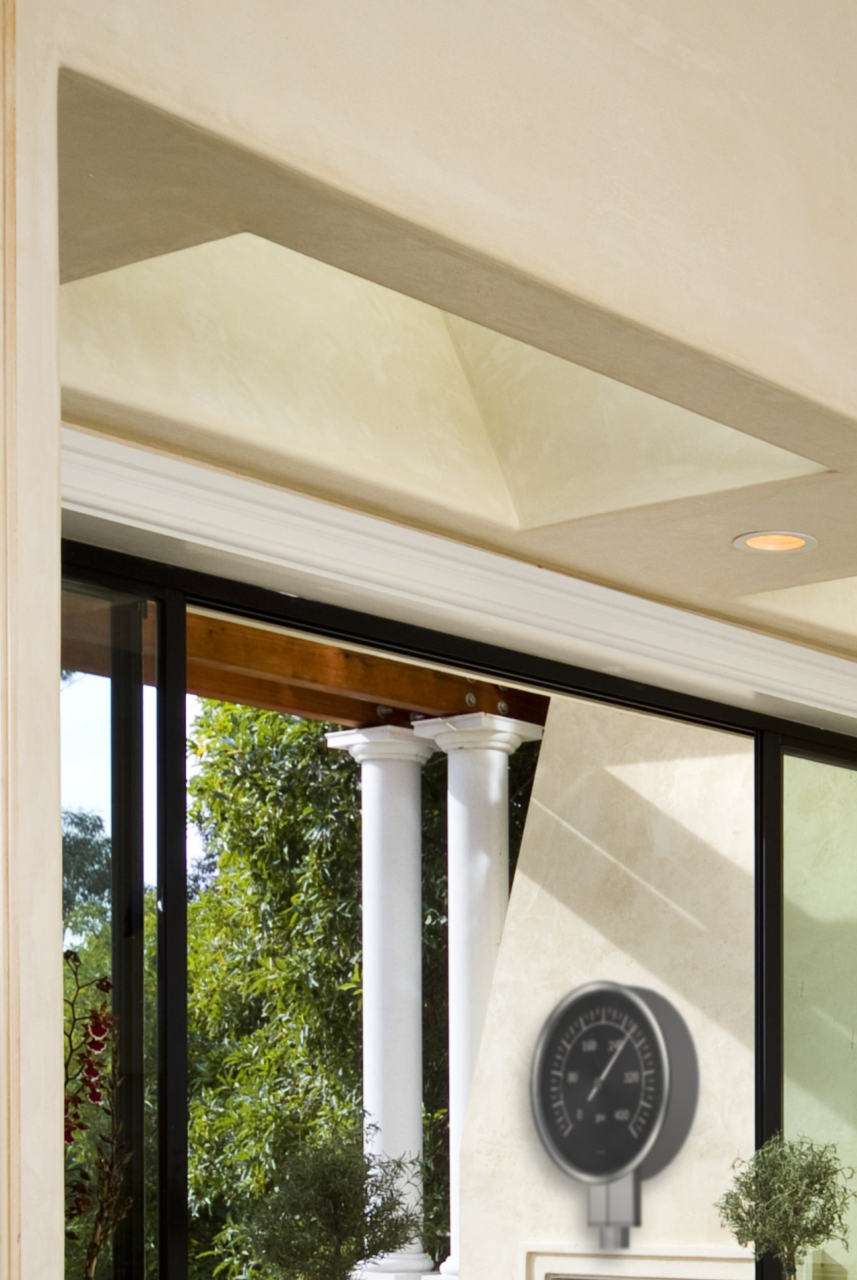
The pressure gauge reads 260 psi
